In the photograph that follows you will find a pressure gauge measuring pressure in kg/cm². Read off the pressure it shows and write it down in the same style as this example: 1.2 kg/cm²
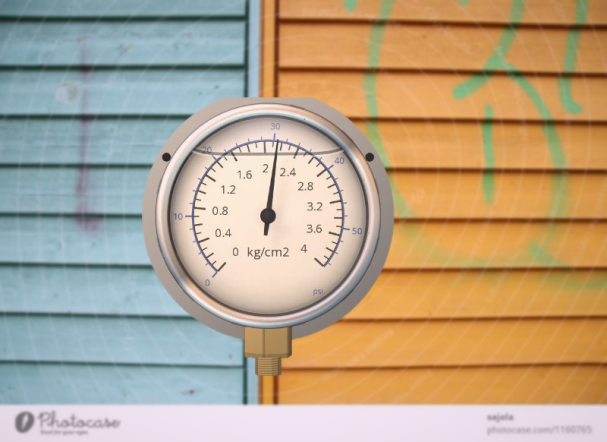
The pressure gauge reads 2.15 kg/cm²
